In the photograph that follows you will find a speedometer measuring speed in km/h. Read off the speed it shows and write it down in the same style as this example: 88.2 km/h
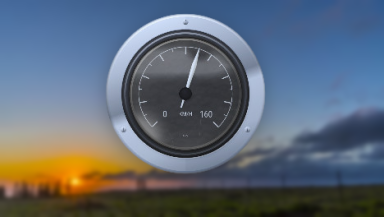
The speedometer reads 90 km/h
